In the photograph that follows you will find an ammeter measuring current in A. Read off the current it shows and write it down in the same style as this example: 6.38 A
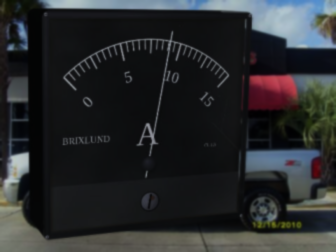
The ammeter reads 9 A
